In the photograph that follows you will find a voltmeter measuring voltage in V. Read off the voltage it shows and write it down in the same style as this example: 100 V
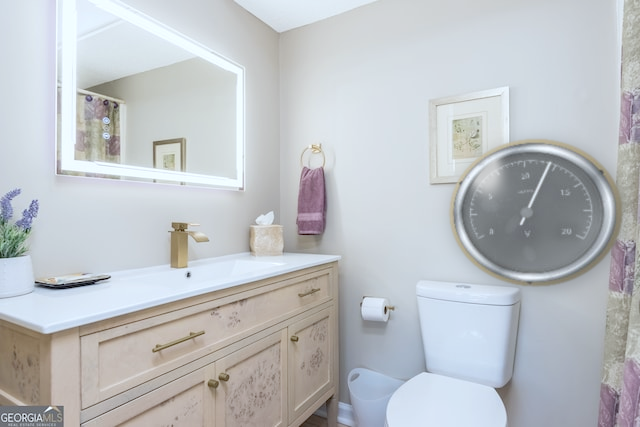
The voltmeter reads 12 V
